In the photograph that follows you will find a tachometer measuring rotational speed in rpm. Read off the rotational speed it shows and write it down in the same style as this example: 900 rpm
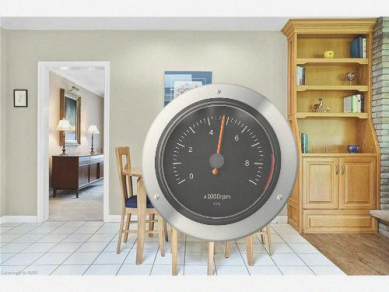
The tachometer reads 4800 rpm
